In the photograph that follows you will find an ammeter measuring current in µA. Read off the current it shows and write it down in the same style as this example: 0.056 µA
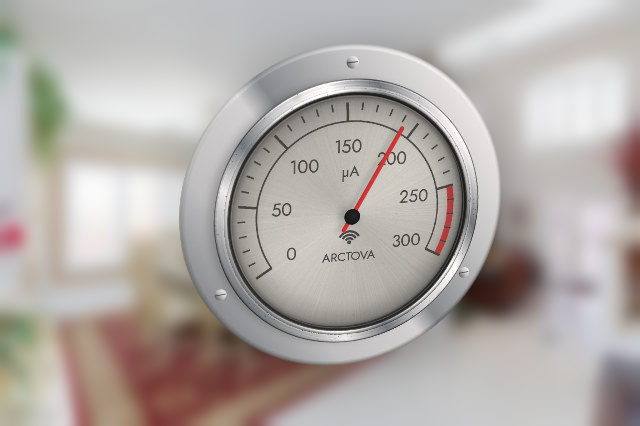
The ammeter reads 190 µA
